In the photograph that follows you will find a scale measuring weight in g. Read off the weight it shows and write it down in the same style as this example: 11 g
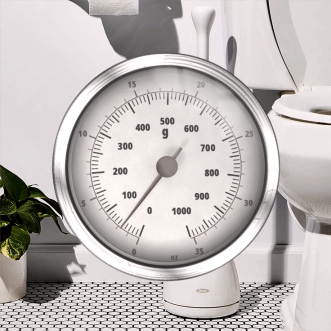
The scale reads 50 g
